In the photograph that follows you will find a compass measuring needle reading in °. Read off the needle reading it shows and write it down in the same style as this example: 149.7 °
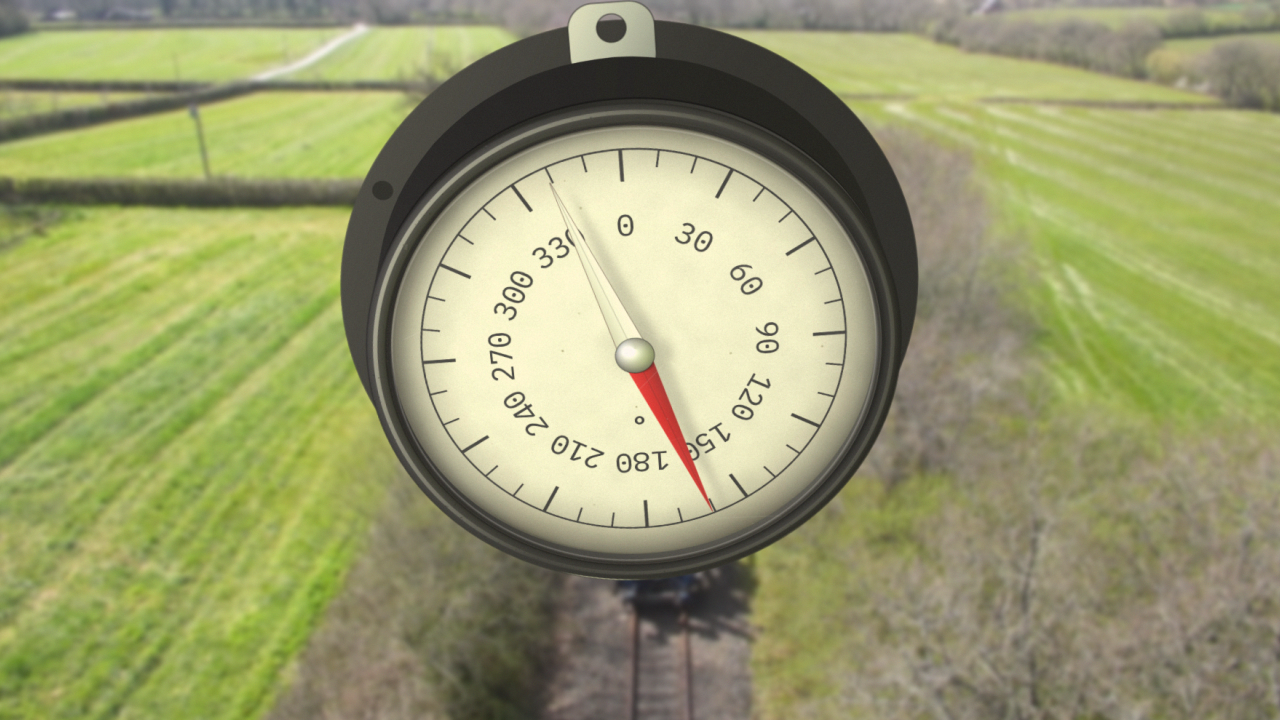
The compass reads 160 °
